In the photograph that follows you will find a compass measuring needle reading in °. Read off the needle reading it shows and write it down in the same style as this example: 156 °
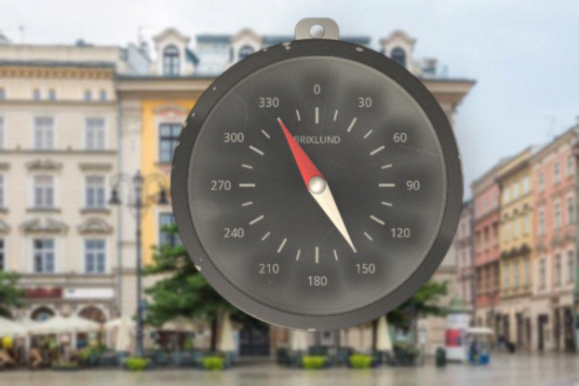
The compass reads 330 °
